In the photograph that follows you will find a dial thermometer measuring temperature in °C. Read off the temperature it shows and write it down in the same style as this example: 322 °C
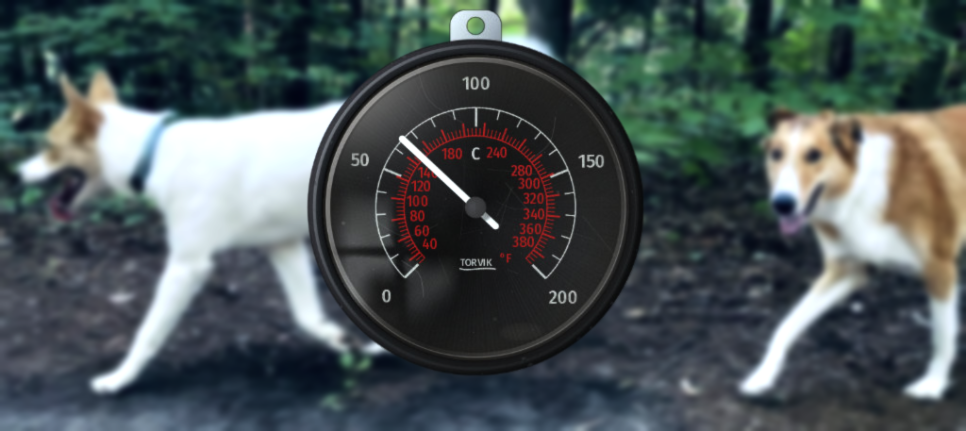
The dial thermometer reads 65 °C
